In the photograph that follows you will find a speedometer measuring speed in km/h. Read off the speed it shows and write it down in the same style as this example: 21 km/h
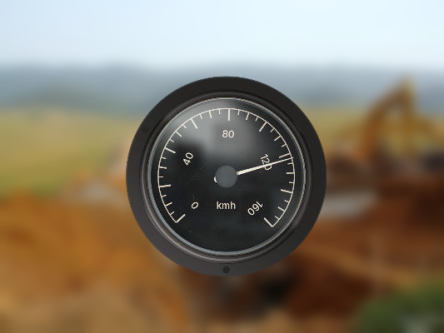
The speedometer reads 122.5 km/h
